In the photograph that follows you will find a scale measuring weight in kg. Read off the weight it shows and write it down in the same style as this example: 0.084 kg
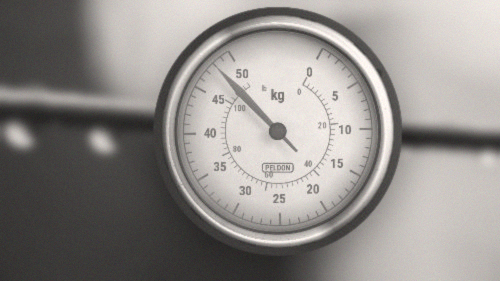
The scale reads 48 kg
